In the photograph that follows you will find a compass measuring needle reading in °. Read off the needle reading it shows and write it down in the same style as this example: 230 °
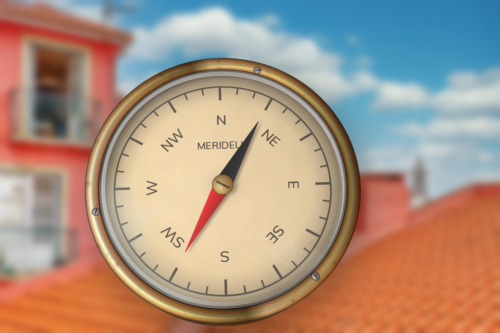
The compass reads 210 °
